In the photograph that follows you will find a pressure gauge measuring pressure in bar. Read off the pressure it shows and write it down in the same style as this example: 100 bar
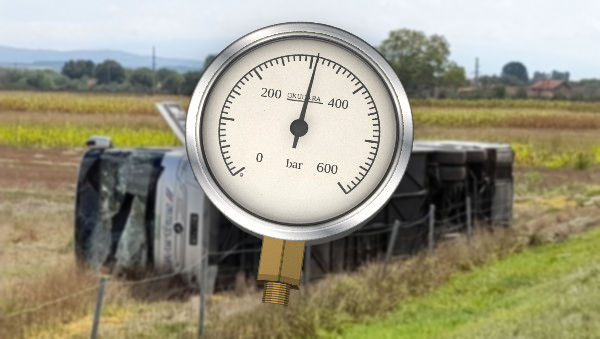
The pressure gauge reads 310 bar
